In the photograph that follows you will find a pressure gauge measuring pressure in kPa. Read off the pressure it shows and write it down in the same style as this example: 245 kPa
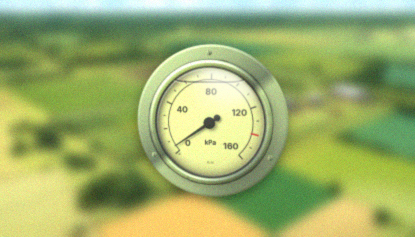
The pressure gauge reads 5 kPa
